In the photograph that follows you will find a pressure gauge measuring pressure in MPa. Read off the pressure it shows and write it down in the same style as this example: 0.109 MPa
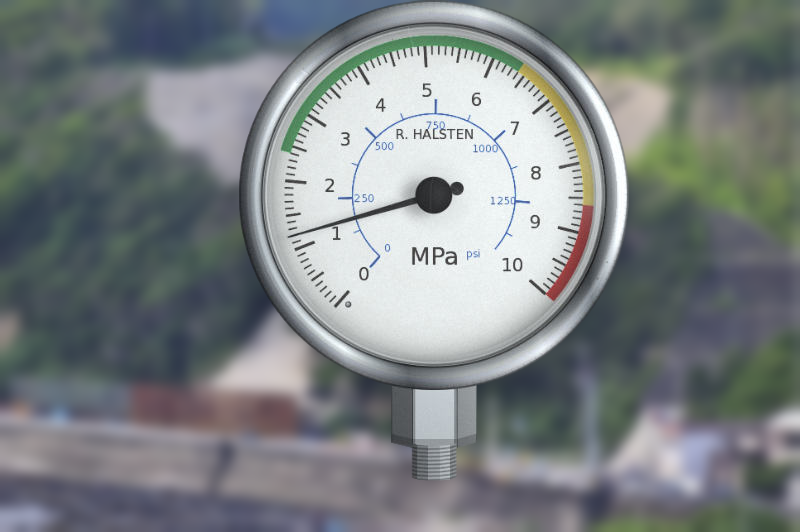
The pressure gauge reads 1.2 MPa
